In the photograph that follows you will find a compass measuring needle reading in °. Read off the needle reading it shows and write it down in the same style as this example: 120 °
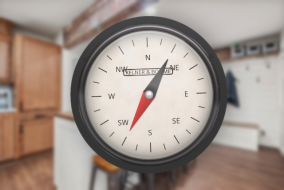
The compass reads 210 °
